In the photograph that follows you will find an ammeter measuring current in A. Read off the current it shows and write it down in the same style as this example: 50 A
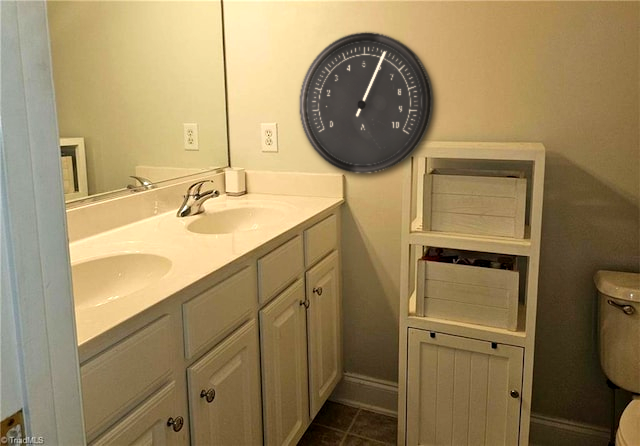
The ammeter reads 6 A
